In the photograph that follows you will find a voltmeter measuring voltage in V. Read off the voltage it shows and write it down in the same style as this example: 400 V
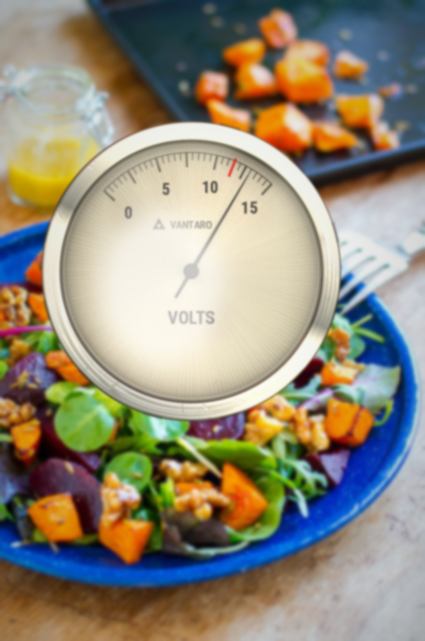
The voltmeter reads 13 V
